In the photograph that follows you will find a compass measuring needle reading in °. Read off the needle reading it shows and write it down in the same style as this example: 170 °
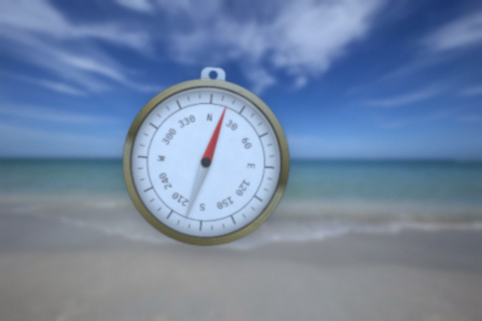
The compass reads 15 °
